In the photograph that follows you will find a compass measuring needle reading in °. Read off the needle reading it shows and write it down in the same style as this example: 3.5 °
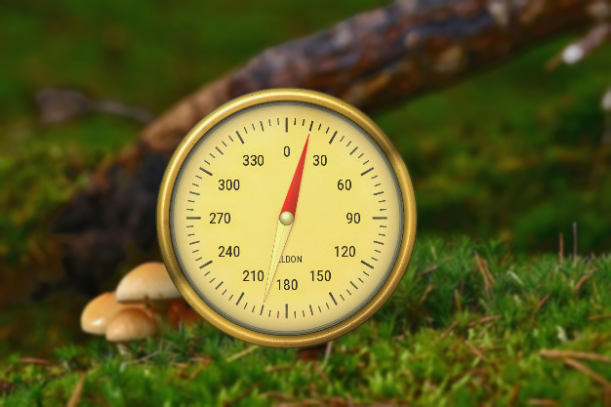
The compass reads 15 °
